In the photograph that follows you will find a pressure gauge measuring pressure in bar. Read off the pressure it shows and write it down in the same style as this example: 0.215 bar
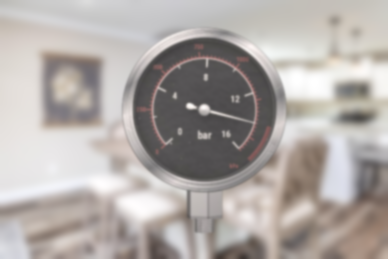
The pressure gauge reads 14 bar
